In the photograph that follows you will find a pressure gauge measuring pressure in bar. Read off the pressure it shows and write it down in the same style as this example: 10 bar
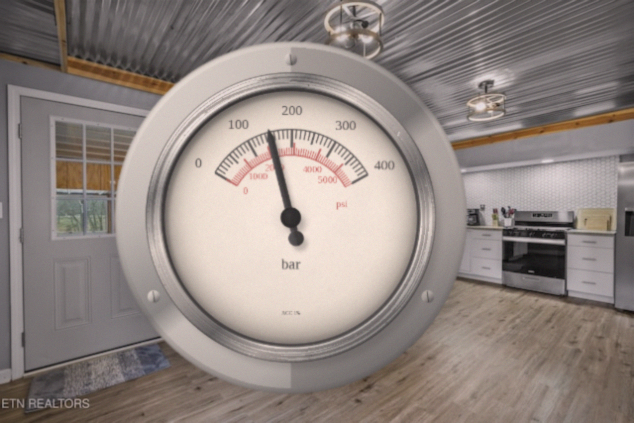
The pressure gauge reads 150 bar
